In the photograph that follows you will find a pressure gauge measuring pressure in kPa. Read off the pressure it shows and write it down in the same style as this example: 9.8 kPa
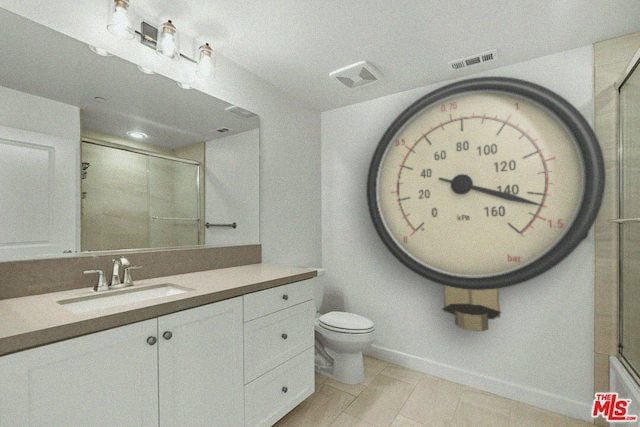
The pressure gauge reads 145 kPa
